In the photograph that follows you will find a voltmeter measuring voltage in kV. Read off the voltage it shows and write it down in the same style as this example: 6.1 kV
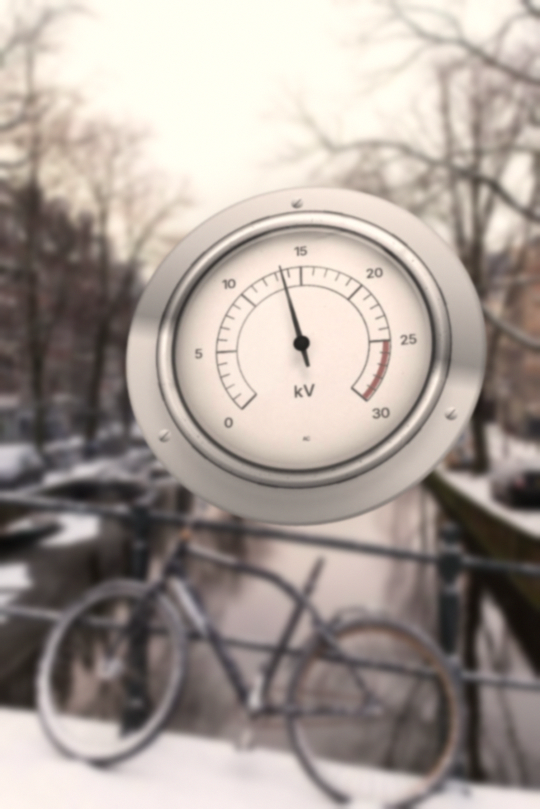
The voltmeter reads 13.5 kV
